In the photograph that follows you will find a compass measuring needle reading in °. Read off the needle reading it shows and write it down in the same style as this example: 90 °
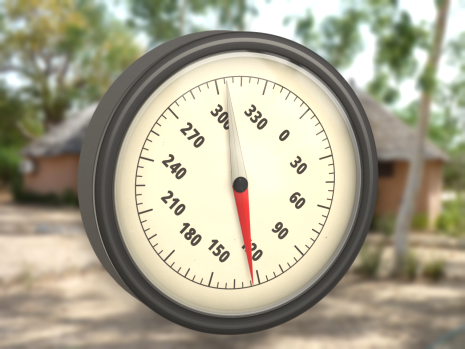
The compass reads 125 °
